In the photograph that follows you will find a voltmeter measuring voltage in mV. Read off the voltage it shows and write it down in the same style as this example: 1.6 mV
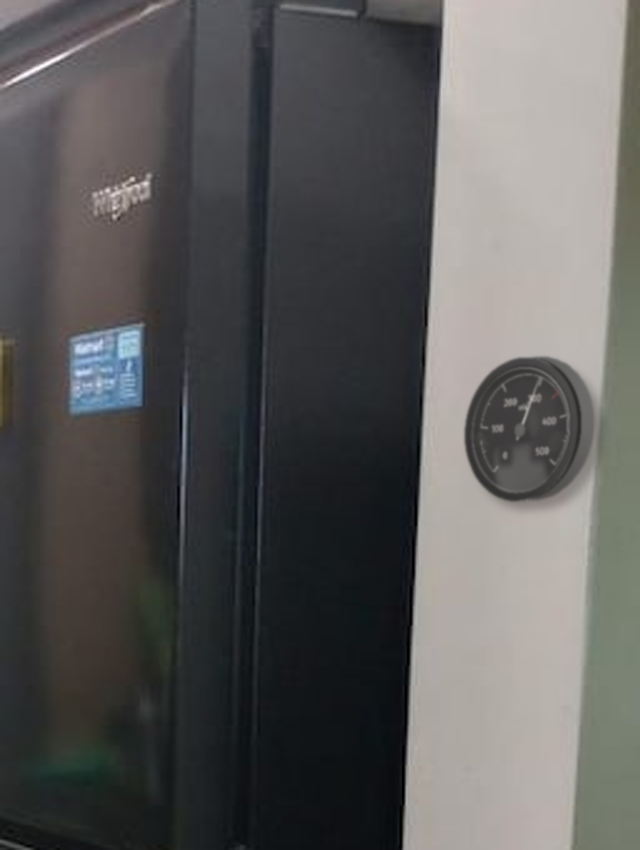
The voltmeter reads 300 mV
